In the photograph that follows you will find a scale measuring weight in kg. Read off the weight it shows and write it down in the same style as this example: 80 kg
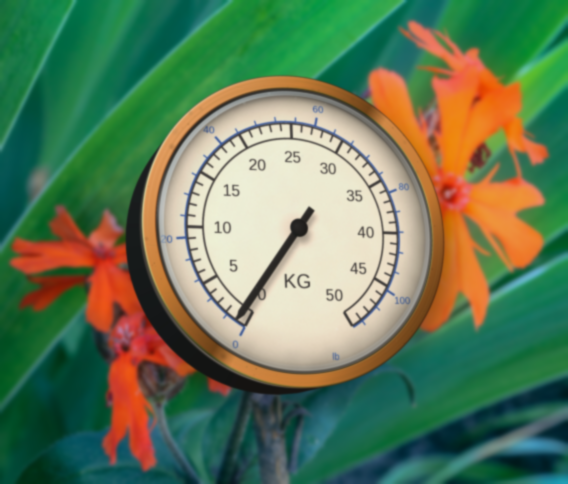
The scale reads 1 kg
